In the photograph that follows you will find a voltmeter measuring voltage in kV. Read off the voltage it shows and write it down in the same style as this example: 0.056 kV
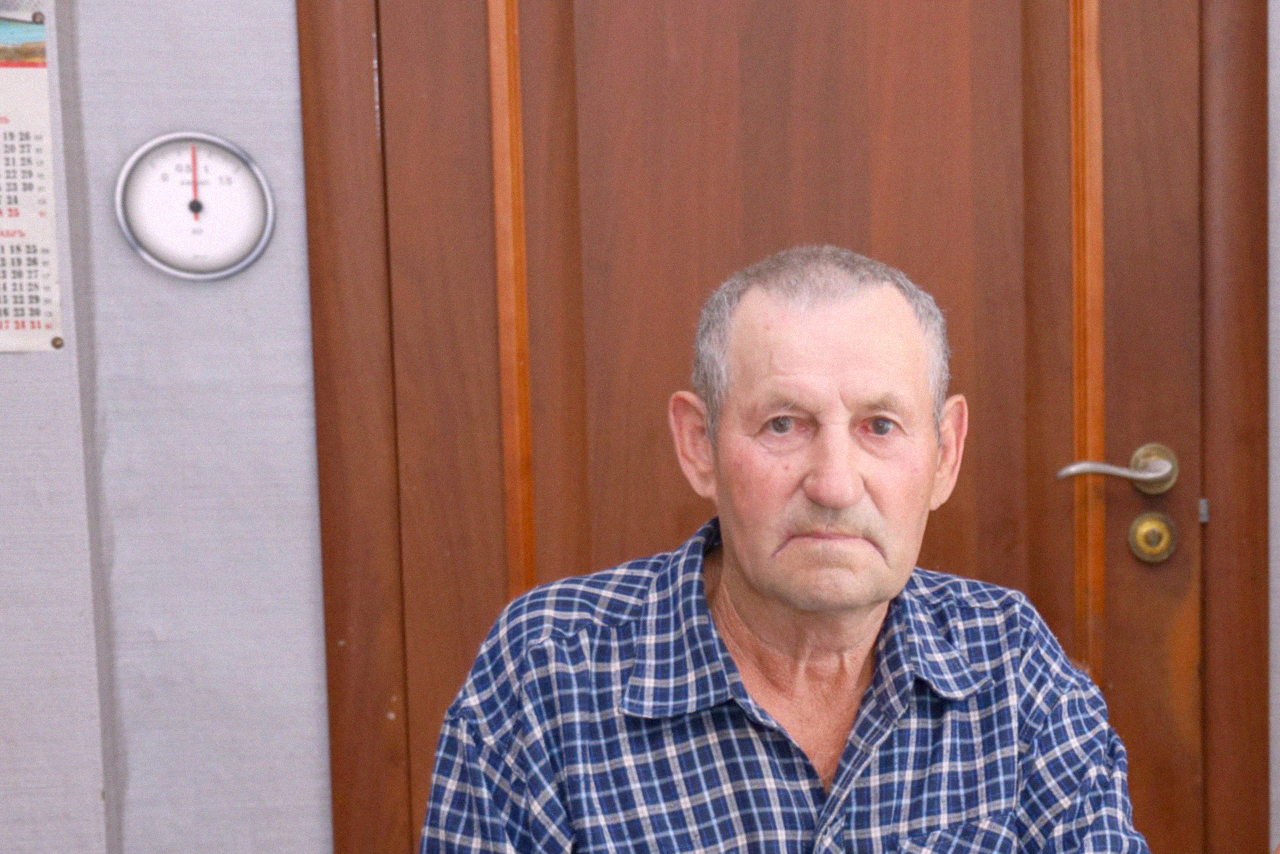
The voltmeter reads 0.75 kV
